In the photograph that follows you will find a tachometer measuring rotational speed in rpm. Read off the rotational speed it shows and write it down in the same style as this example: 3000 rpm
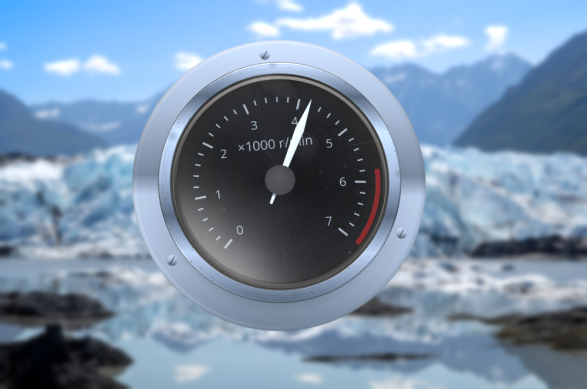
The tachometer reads 4200 rpm
